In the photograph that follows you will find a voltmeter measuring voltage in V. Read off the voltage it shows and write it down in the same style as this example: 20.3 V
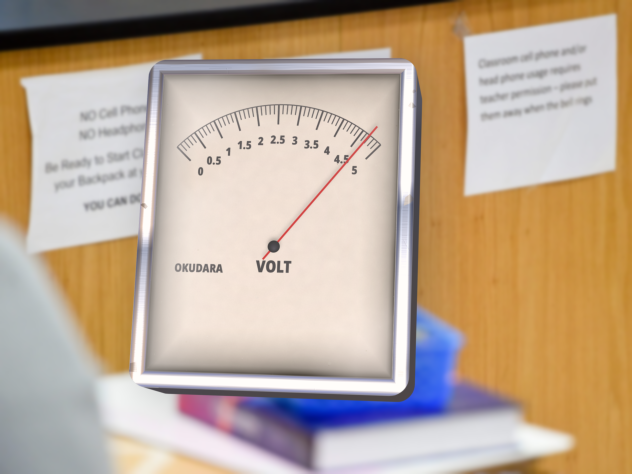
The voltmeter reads 4.7 V
